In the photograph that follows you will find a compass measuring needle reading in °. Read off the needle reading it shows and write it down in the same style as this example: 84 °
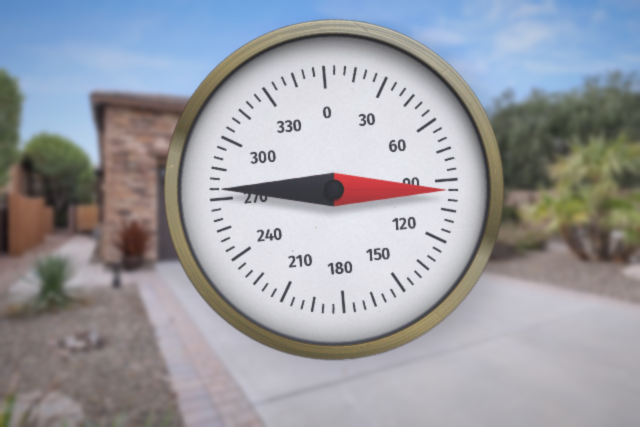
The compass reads 95 °
